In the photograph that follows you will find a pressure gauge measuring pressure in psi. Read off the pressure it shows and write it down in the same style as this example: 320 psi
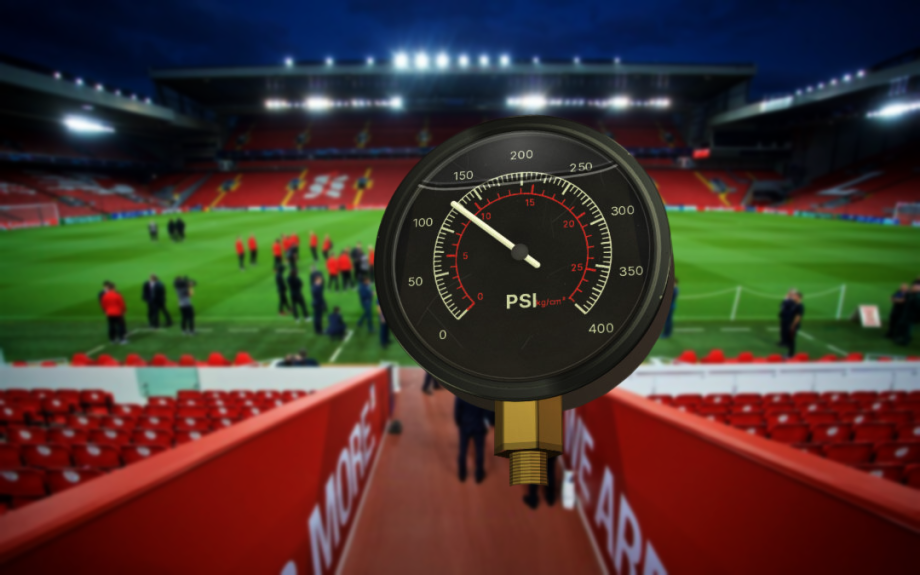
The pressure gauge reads 125 psi
